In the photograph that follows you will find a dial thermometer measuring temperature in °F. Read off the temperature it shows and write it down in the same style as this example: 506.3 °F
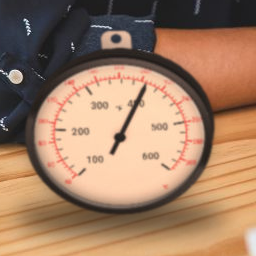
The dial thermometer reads 400 °F
